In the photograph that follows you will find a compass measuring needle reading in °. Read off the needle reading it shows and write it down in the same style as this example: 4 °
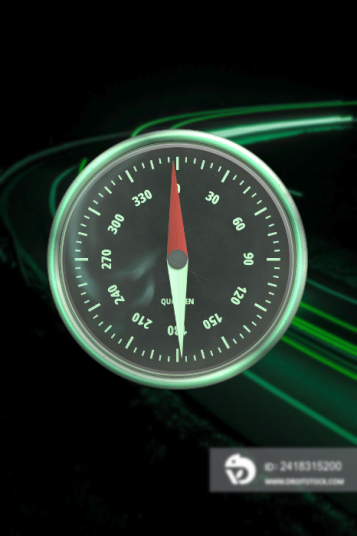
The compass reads 357.5 °
